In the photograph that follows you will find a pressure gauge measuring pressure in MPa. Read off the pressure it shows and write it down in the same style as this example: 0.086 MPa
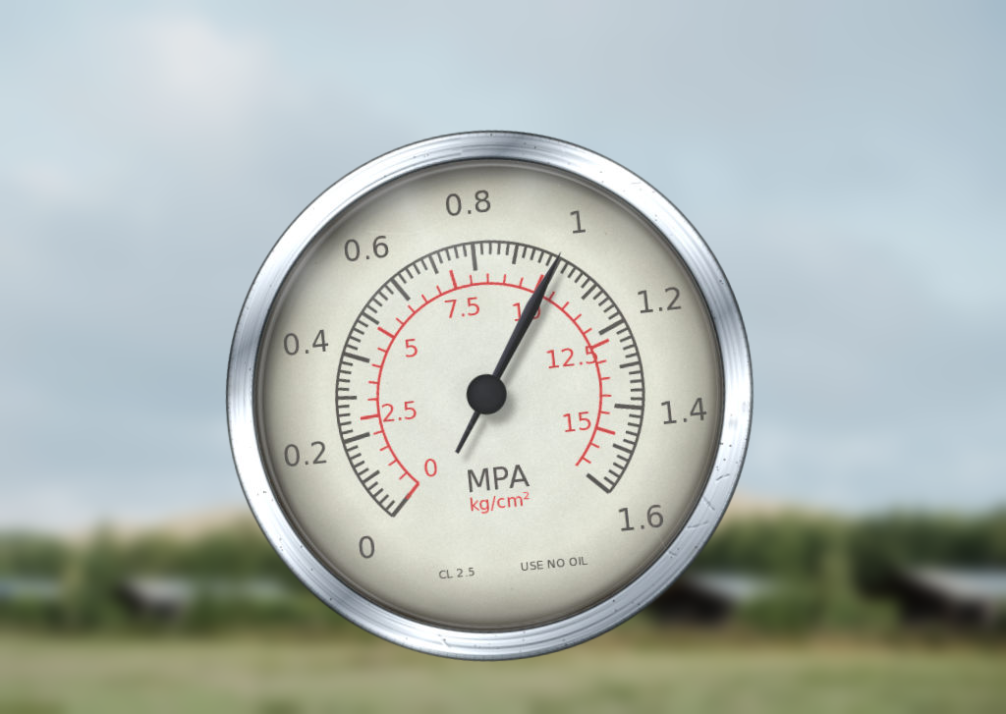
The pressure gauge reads 1 MPa
